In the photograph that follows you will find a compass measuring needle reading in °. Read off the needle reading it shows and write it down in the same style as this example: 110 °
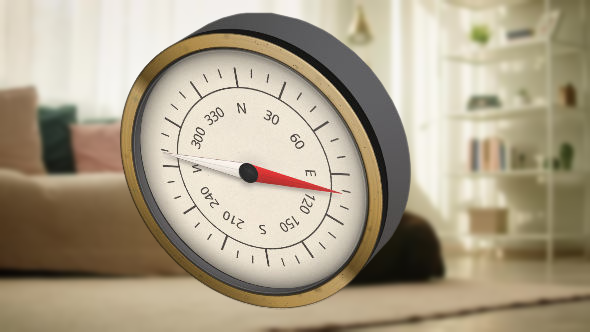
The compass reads 100 °
